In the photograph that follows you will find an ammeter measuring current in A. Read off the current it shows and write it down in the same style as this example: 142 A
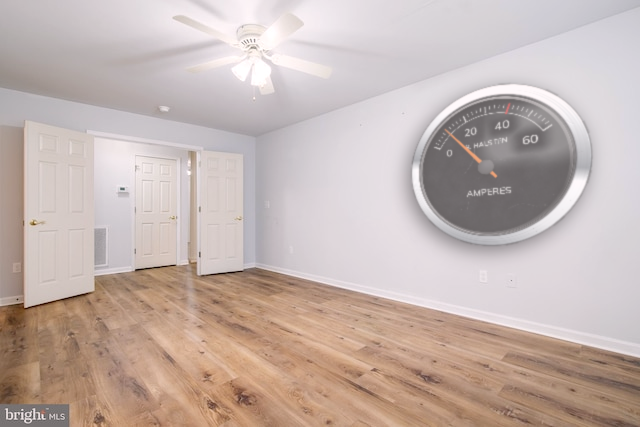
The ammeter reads 10 A
